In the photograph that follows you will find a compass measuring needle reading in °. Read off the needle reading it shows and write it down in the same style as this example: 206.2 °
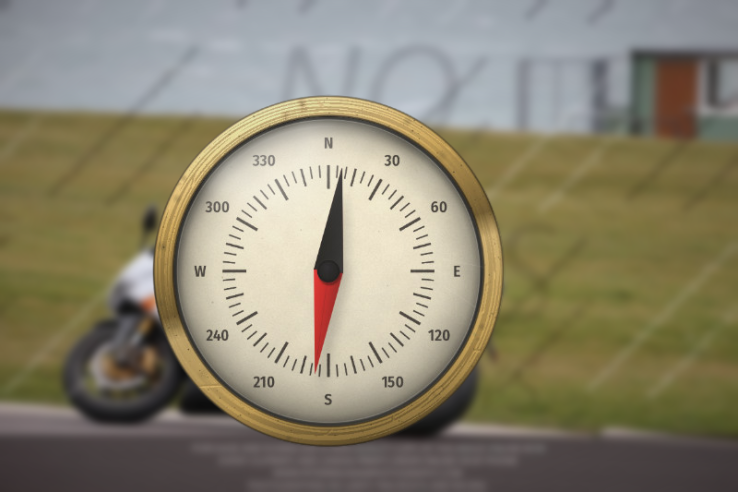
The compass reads 187.5 °
